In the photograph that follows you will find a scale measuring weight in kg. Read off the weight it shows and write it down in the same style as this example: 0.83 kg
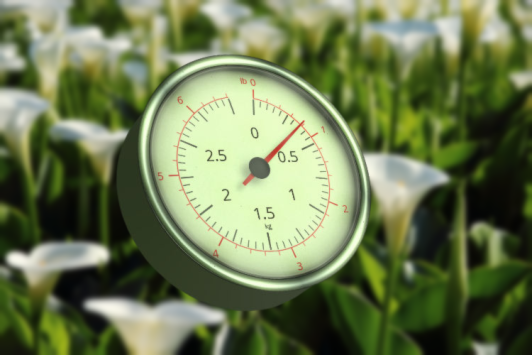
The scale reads 0.35 kg
